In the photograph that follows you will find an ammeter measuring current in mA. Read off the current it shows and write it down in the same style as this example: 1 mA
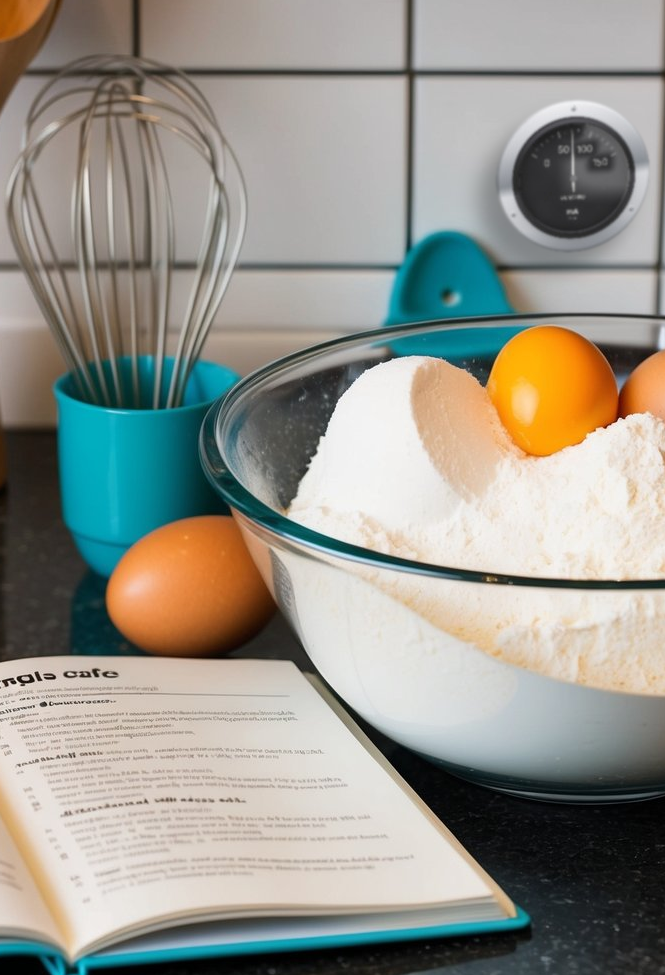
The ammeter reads 70 mA
